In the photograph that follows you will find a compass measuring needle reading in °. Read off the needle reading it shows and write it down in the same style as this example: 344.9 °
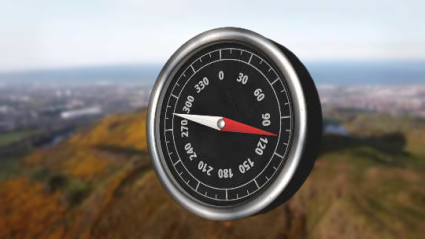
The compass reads 105 °
